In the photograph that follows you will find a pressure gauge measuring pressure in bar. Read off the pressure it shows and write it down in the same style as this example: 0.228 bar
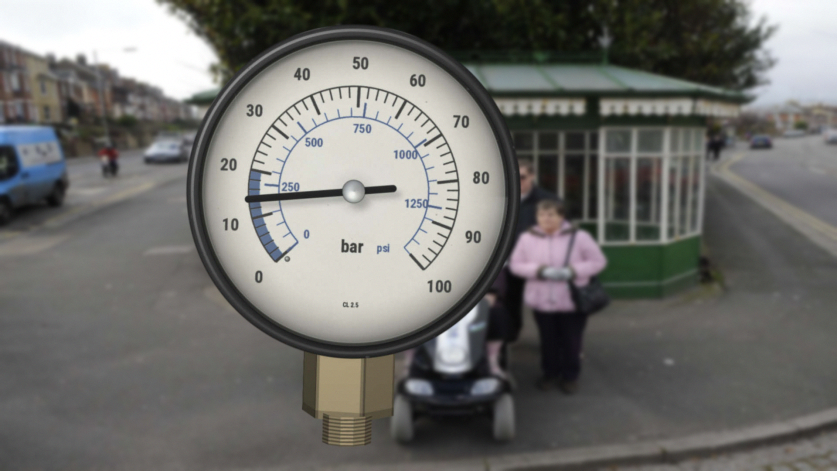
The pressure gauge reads 14 bar
